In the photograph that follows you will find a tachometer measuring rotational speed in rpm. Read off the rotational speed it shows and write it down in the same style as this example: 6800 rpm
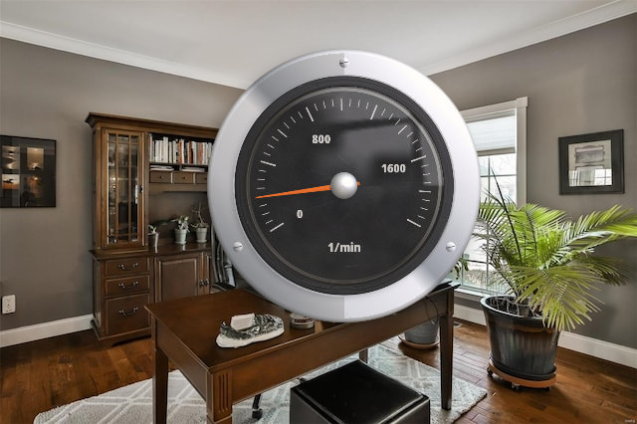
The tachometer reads 200 rpm
